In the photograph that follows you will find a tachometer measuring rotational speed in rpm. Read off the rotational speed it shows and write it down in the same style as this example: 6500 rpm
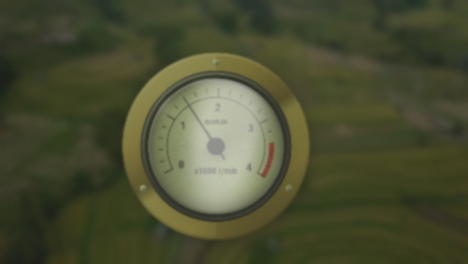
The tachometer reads 1400 rpm
